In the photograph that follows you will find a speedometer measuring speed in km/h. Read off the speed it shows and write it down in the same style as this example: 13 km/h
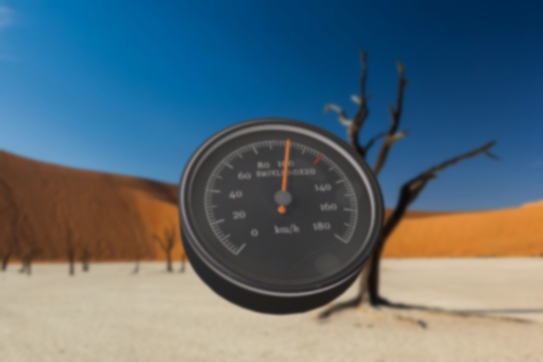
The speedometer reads 100 km/h
